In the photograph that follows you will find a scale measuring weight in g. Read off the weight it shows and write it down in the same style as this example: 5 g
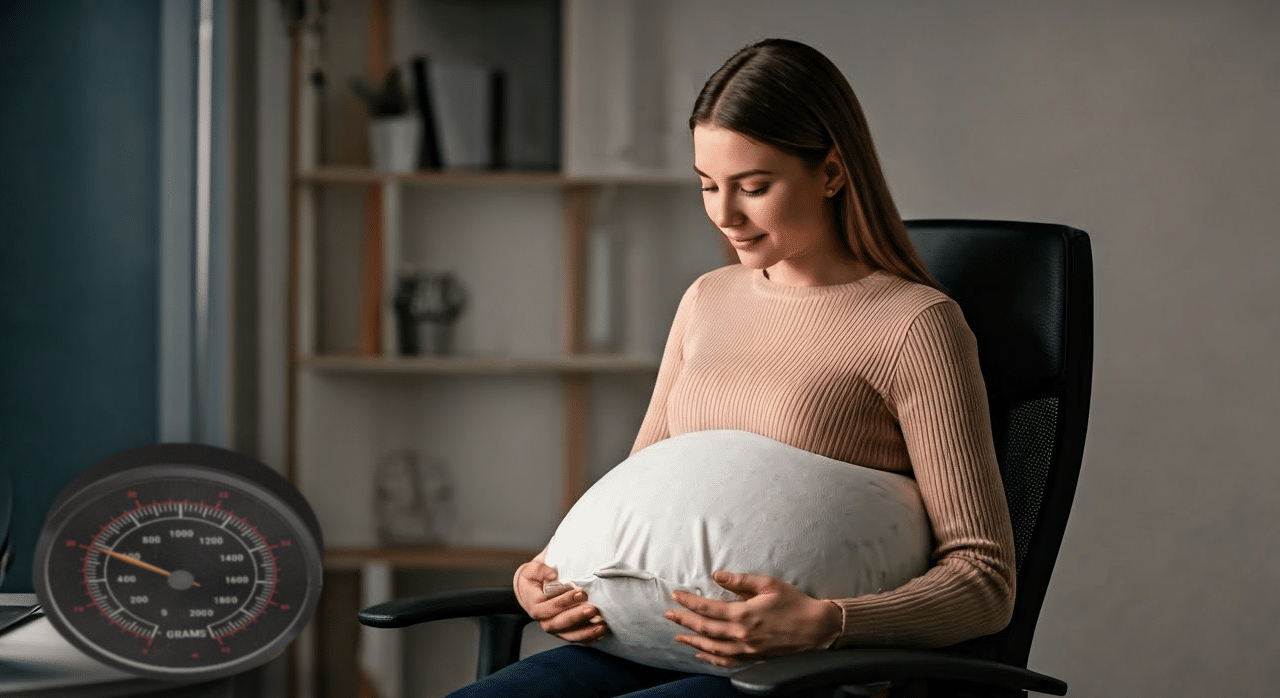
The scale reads 600 g
